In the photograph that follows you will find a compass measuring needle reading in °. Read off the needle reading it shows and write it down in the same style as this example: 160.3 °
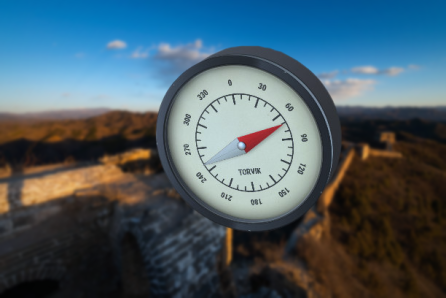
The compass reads 70 °
